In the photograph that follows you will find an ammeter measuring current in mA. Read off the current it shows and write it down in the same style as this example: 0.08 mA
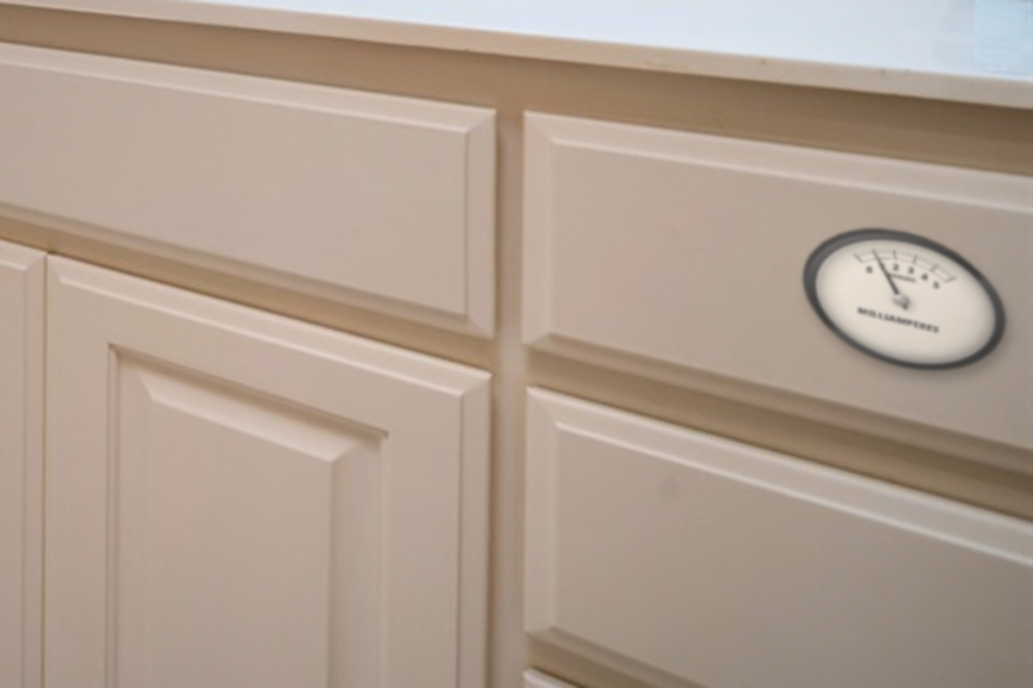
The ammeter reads 1 mA
